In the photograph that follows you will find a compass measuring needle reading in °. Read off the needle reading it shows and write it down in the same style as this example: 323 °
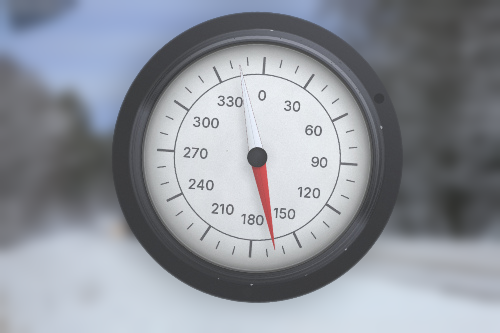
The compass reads 165 °
